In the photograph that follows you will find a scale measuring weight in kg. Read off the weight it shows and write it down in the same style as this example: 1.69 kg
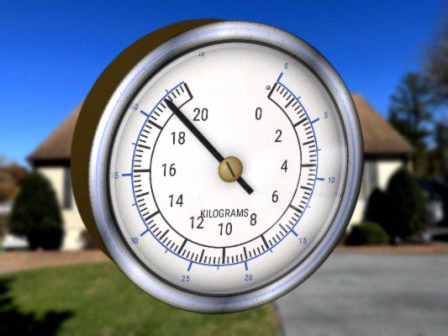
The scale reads 19 kg
